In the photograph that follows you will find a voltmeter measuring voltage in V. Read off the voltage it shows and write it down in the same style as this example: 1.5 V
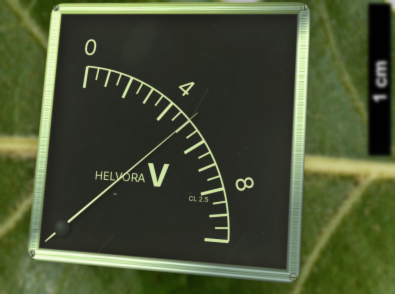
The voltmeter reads 5 V
